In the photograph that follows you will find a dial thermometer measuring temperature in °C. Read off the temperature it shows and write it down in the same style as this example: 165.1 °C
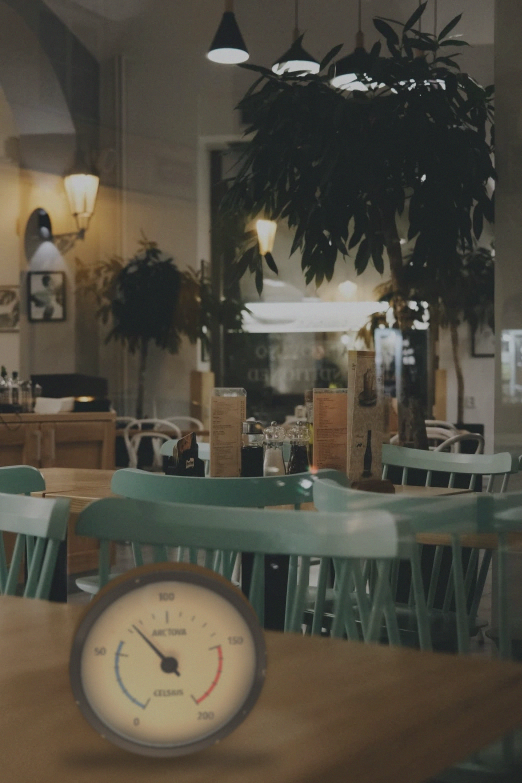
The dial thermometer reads 75 °C
